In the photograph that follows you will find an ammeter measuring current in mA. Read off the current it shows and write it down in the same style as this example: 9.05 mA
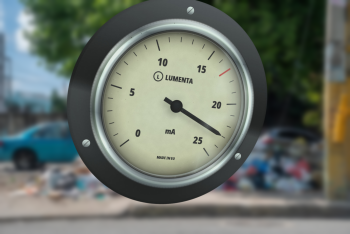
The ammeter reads 23 mA
